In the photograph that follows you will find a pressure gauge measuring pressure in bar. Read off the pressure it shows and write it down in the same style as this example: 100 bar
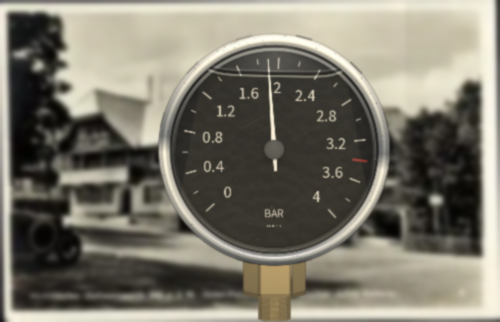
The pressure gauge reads 1.9 bar
